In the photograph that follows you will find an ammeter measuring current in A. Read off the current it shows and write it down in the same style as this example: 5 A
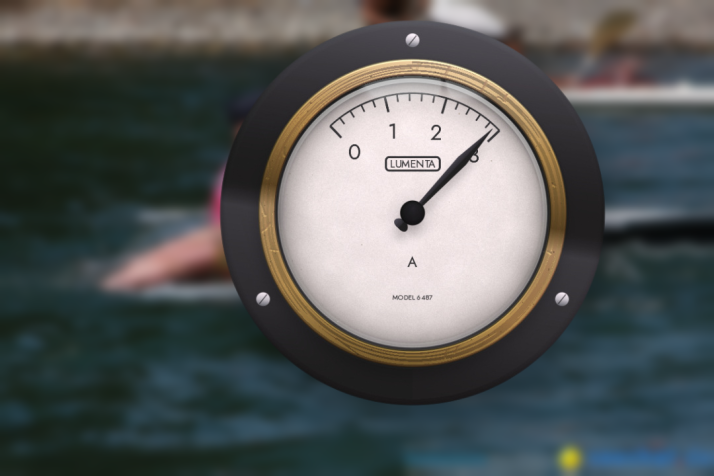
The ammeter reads 2.9 A
